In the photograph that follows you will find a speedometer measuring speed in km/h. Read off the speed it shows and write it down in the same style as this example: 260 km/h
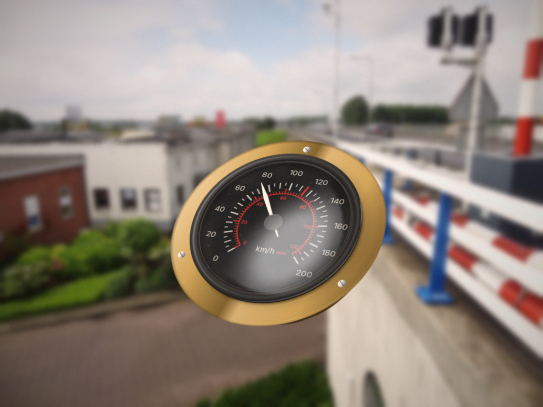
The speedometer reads 75 km/h
